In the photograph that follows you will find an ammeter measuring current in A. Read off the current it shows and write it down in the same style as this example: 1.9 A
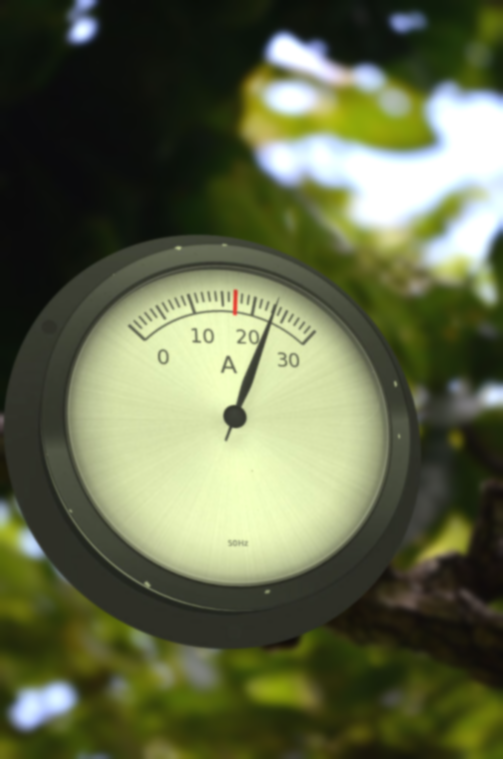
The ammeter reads 23 A
